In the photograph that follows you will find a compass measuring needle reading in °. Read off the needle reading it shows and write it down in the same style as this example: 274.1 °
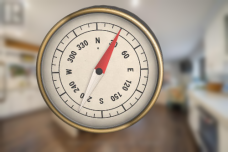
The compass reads 30 °
